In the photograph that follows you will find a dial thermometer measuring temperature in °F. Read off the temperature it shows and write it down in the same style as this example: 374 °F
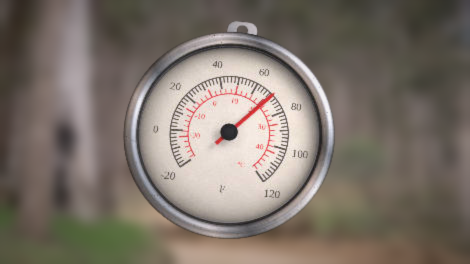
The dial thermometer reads 70 °F
